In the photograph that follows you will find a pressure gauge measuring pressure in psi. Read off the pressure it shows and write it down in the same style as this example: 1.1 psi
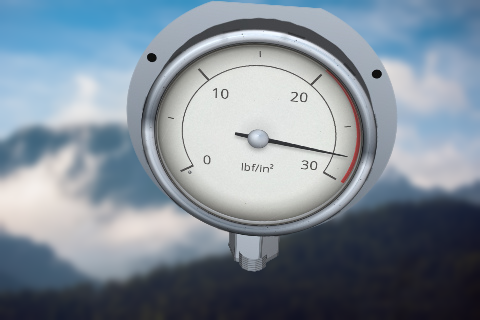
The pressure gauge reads 27.5 psi
